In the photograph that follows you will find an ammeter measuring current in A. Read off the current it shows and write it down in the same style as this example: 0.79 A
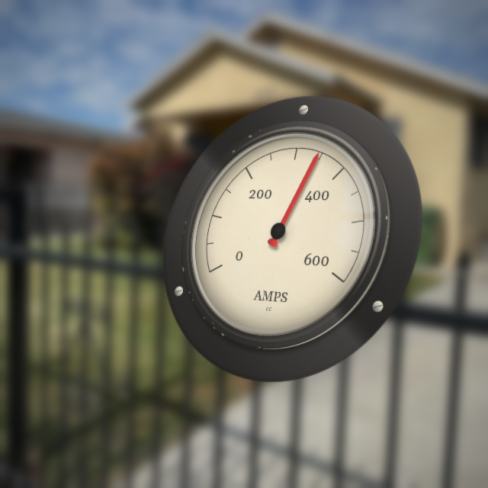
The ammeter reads 350 A
